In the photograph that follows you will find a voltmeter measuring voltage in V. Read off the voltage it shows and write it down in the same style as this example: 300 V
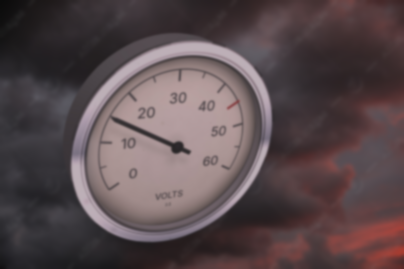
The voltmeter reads 15 V
